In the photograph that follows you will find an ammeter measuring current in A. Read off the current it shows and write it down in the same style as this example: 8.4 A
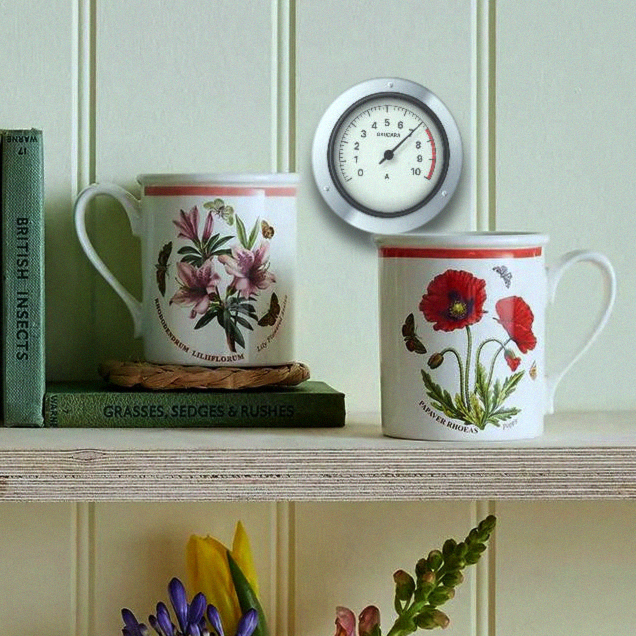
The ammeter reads 7 A
